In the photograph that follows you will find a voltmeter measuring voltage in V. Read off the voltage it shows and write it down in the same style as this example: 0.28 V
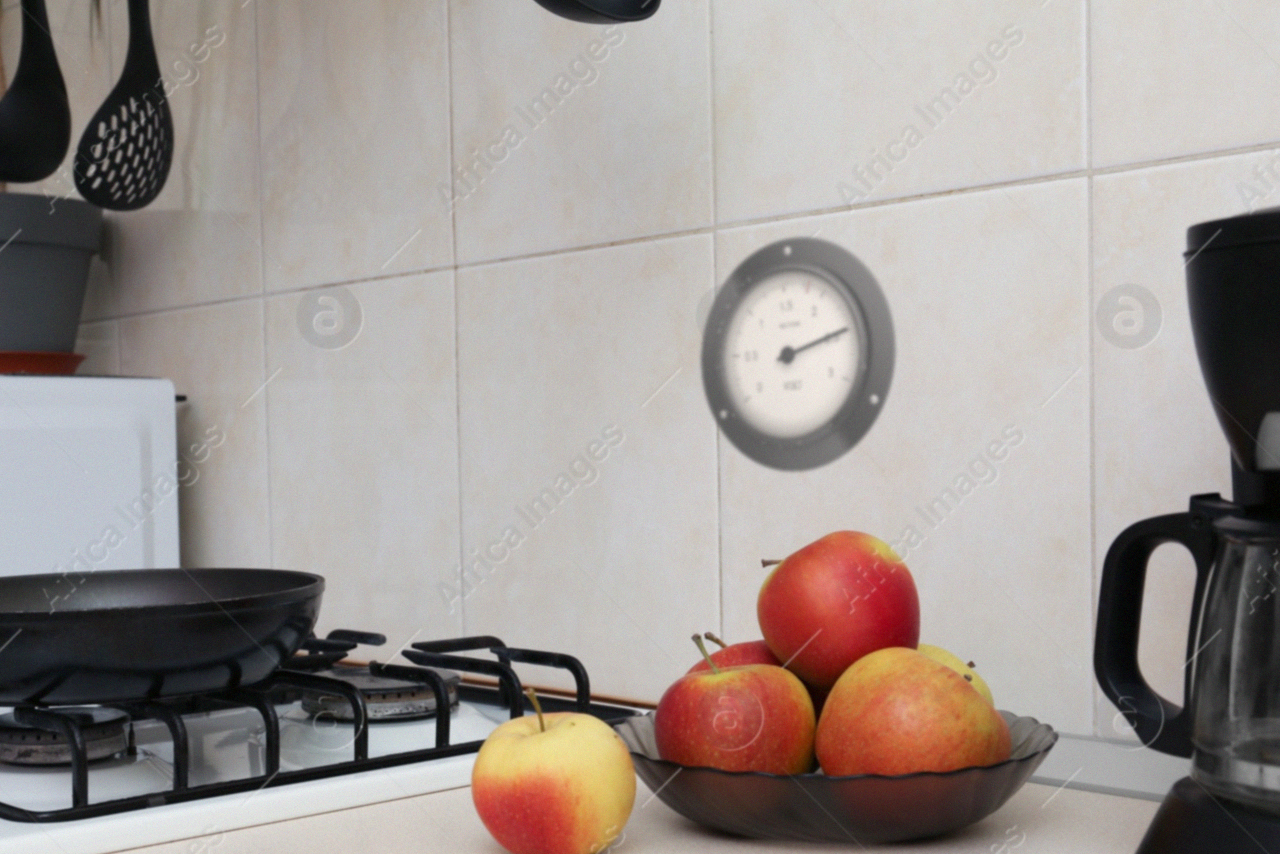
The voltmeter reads 2.5 V
